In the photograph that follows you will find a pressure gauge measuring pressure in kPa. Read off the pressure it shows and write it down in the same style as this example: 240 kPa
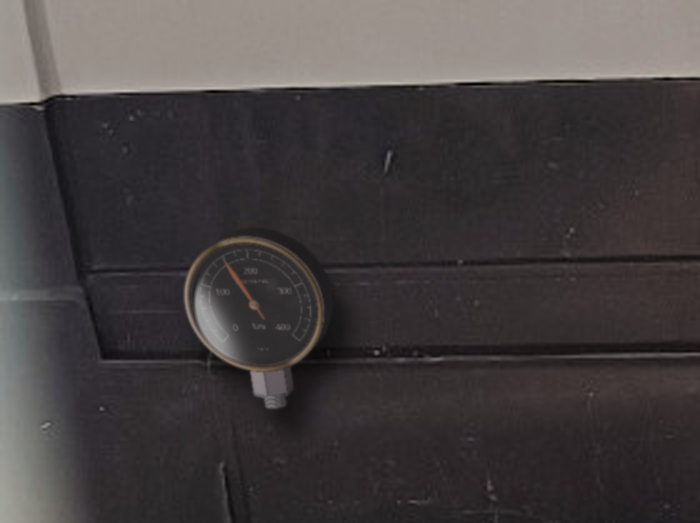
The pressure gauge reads 160 kPa
